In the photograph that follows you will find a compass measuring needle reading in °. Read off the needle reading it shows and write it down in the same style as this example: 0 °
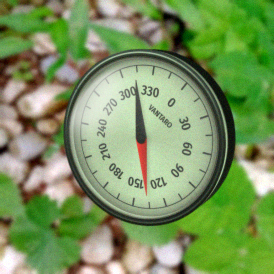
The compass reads 135 °
